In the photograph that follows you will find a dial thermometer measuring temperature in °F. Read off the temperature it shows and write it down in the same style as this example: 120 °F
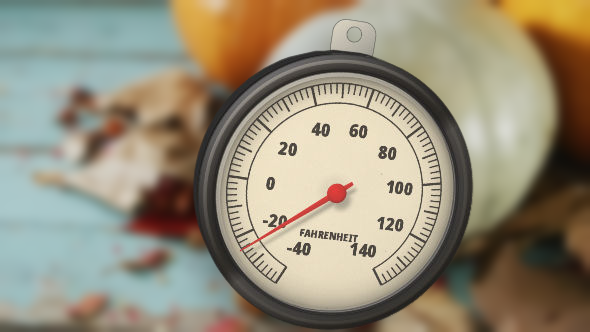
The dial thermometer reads -24 °F
